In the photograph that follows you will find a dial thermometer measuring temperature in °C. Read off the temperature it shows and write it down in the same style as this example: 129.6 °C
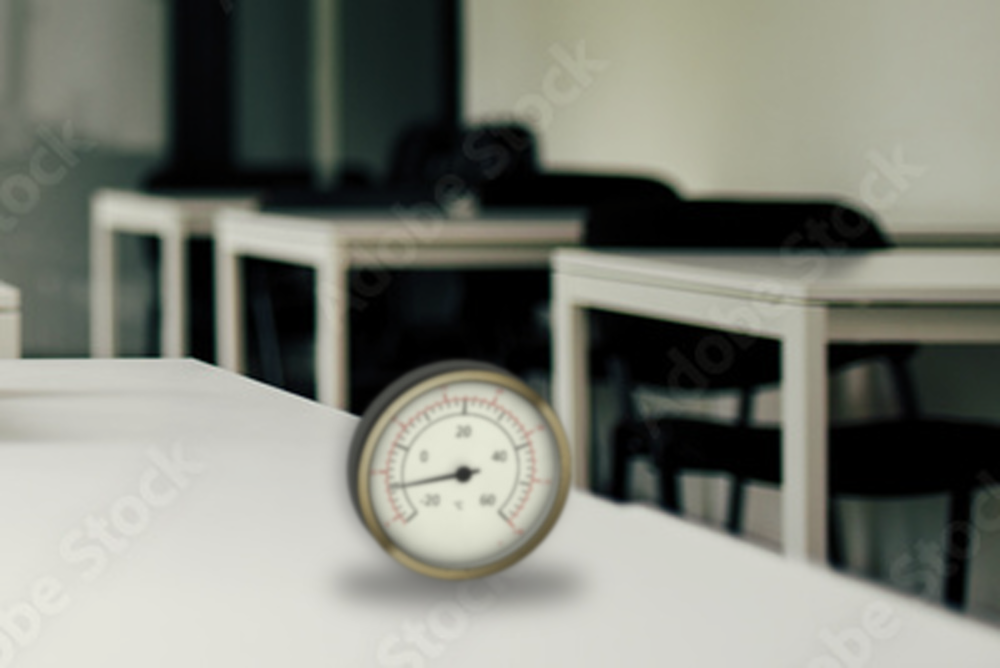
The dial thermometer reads -10 °C
